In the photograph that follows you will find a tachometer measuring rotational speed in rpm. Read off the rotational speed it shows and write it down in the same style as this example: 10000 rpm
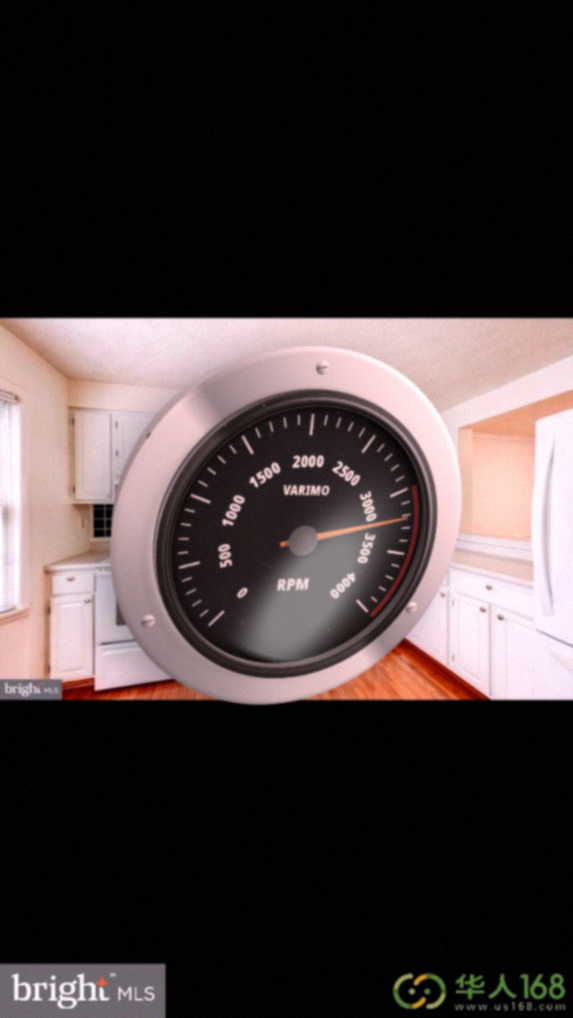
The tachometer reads 3200 rpm
